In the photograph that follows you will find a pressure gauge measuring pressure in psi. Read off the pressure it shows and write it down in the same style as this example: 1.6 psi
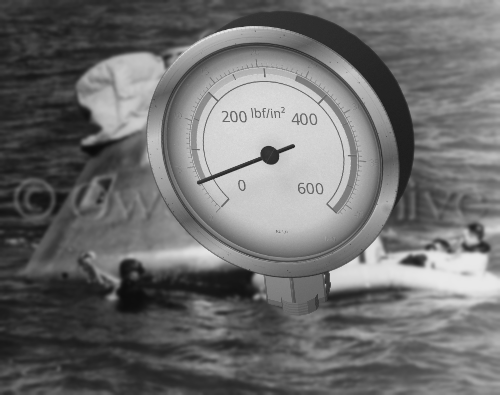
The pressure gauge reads 50 psi
